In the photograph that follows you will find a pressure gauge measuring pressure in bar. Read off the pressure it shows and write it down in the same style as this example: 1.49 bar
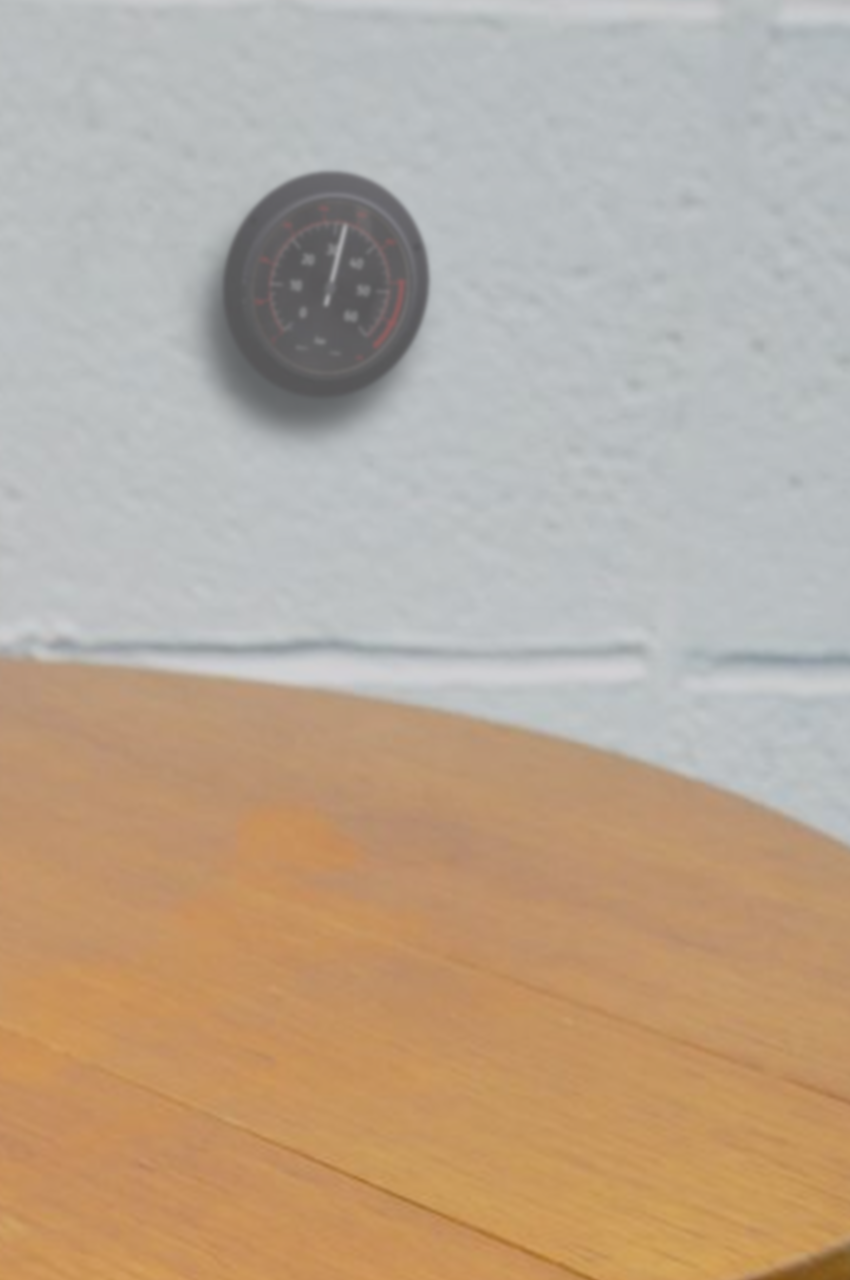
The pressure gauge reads 32 bar
